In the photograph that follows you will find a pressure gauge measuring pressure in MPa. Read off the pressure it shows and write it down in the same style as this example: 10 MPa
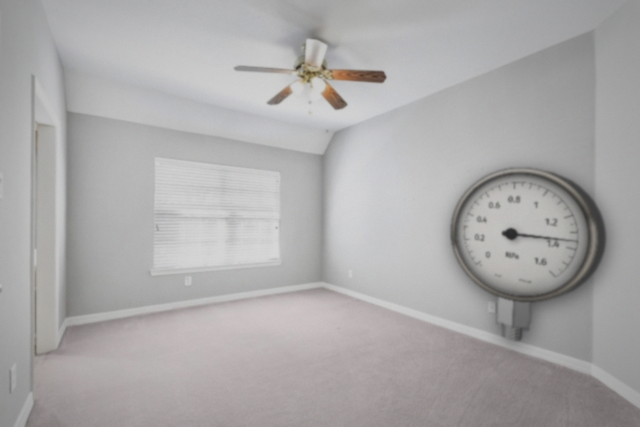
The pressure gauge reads 1.35 MPa
